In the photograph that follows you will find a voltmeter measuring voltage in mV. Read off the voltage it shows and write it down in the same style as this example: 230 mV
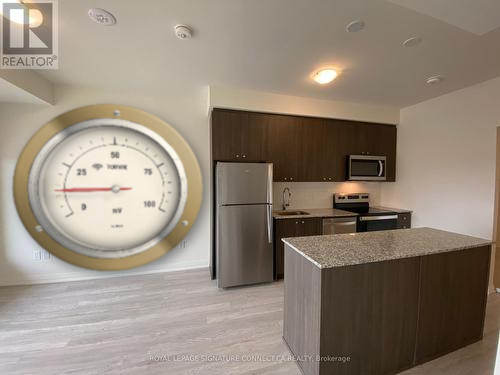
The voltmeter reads 12.5 mV
